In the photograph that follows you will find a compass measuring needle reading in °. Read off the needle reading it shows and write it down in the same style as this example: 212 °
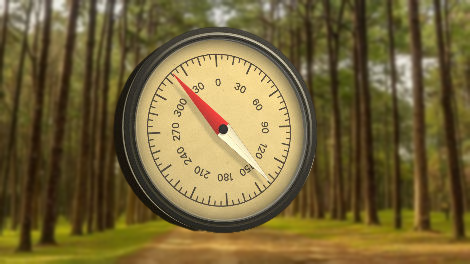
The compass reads 320 °
